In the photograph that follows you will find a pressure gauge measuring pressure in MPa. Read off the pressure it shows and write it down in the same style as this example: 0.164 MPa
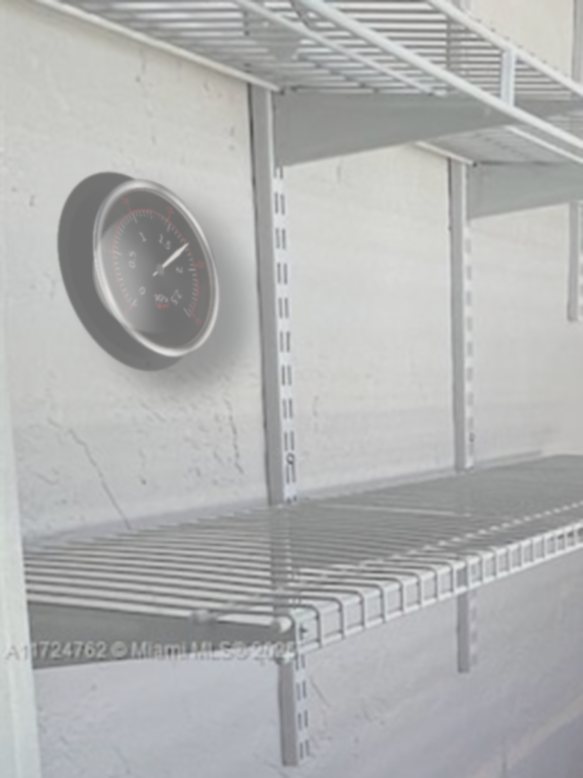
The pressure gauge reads 1.75 MPa
